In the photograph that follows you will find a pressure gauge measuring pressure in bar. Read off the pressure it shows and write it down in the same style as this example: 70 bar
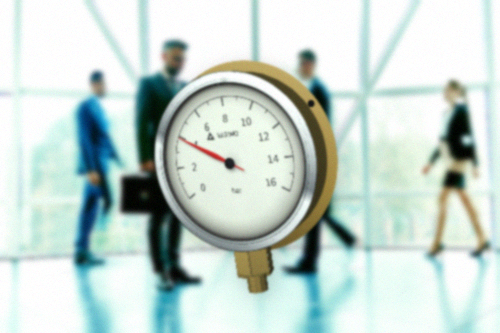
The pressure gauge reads 4 bar
